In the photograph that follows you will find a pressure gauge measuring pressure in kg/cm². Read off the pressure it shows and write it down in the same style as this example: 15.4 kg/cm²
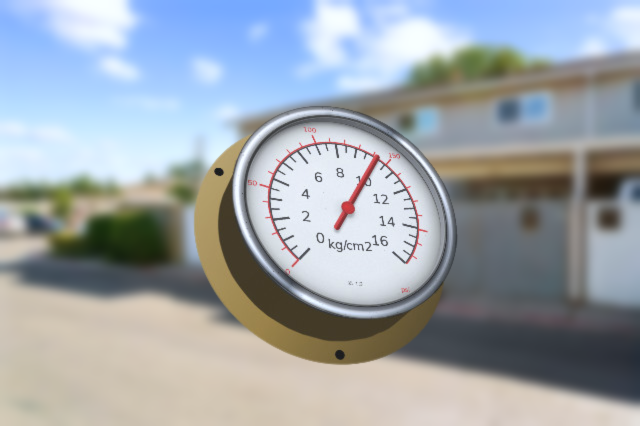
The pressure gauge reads 10 kg/cm²
